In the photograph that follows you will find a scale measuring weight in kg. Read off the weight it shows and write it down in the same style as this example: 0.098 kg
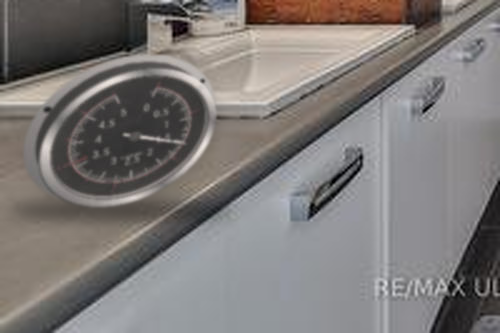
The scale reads 1.5 kg
